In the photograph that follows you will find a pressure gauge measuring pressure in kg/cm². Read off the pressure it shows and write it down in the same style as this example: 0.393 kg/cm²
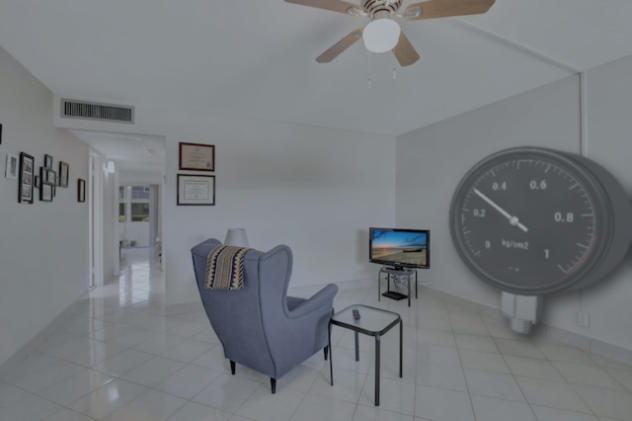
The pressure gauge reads 0.3 kg/cm²
